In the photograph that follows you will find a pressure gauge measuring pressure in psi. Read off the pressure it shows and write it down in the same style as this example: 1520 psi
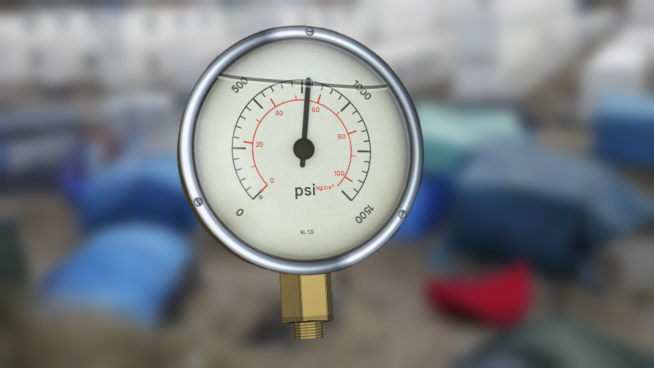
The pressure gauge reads 775 psi
